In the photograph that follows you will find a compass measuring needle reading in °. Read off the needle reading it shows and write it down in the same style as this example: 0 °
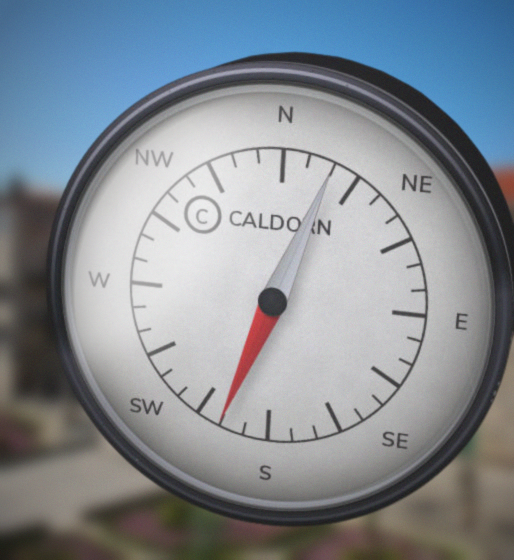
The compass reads 200 °
